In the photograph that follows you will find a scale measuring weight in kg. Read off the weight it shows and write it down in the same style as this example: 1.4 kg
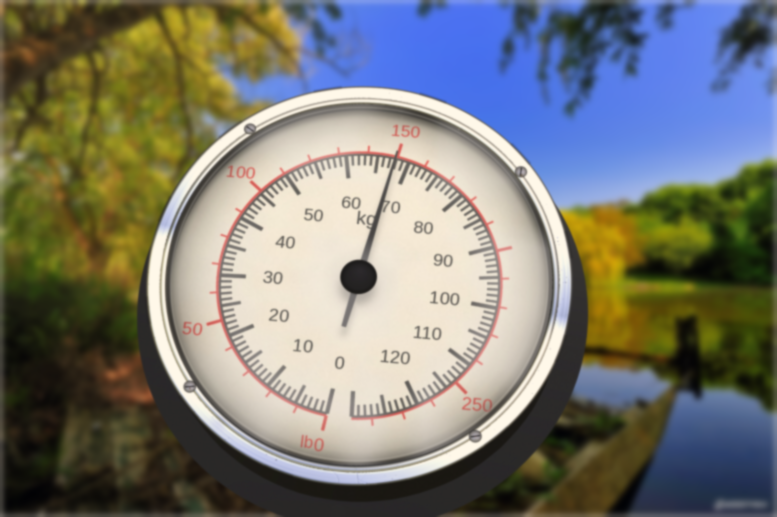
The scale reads 68 kg
